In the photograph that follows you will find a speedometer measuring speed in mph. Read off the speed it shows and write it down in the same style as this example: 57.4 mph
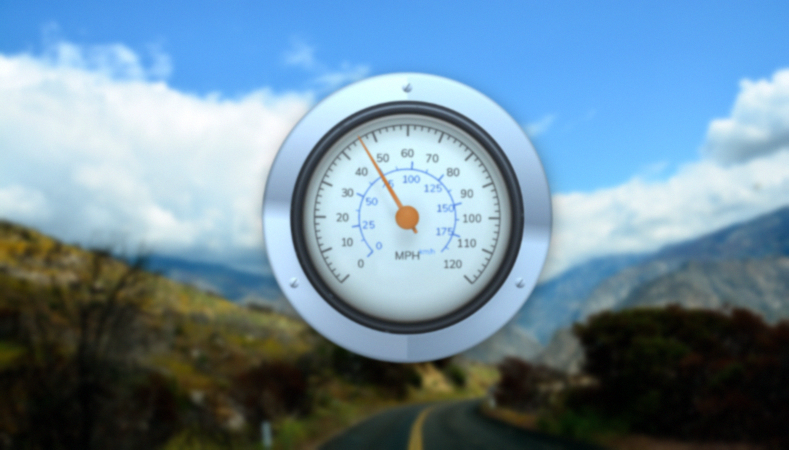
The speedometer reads 46 mph
